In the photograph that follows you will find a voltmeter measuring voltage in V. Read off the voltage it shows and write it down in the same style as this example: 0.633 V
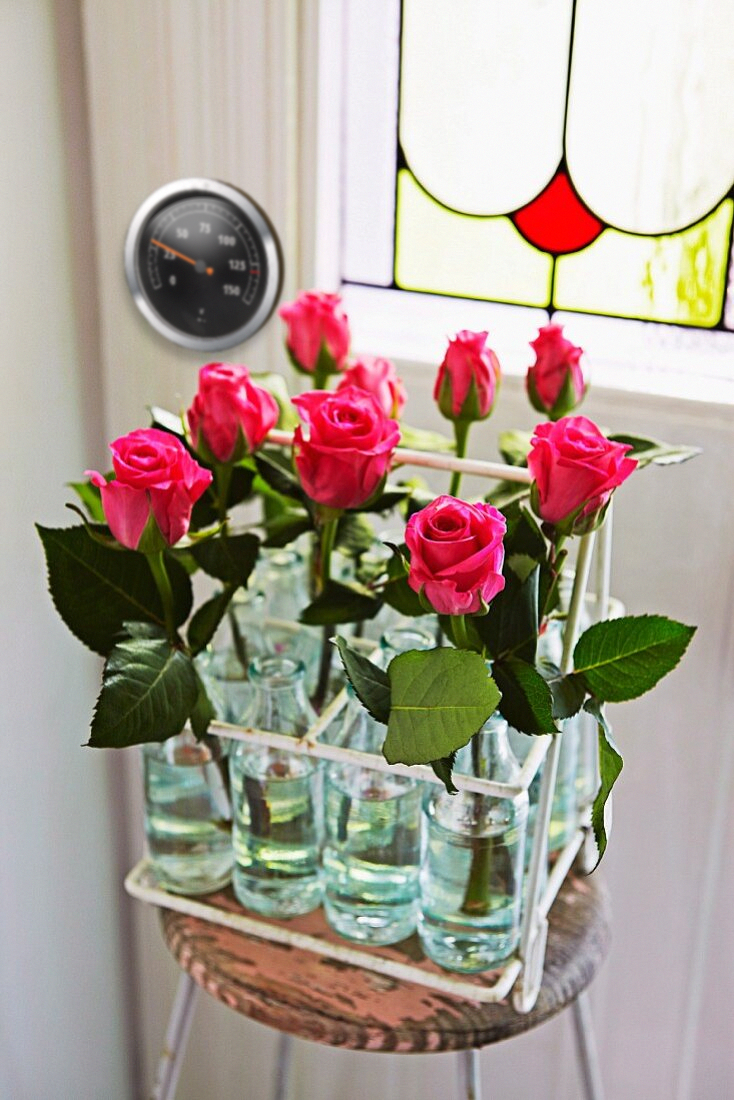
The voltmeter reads 30 V
